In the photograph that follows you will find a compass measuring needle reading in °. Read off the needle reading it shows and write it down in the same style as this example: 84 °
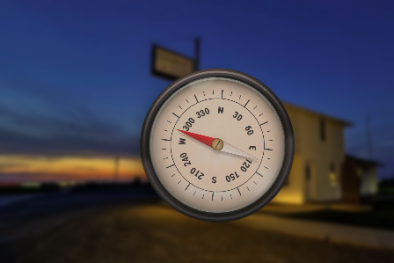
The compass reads 285 °
